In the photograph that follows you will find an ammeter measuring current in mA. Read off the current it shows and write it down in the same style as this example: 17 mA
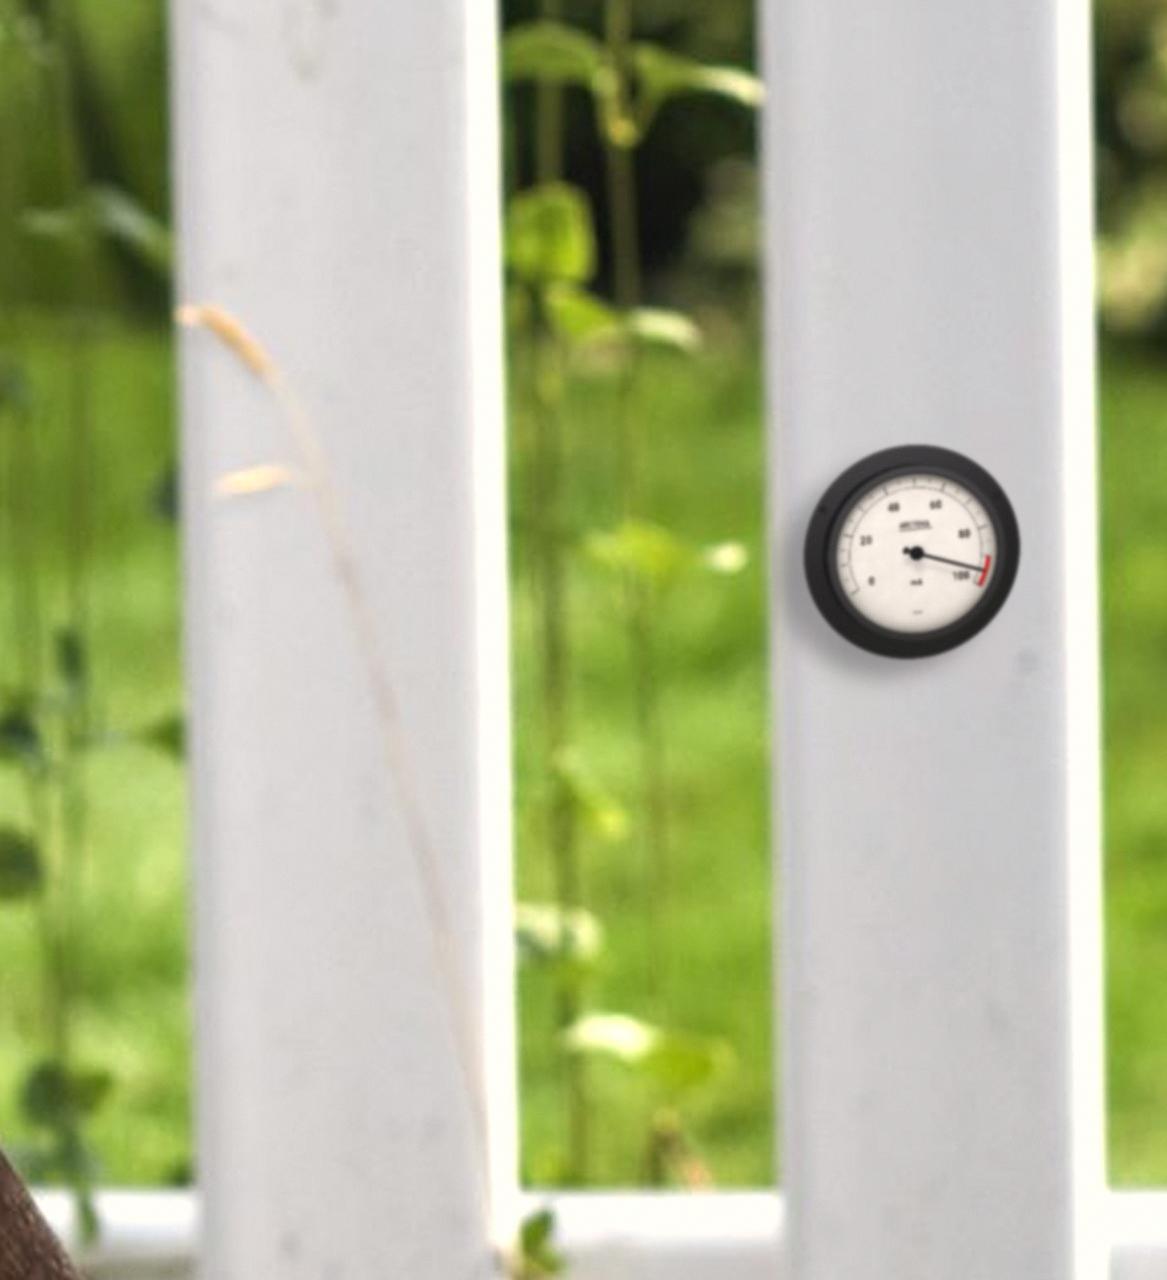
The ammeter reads 95 mA
